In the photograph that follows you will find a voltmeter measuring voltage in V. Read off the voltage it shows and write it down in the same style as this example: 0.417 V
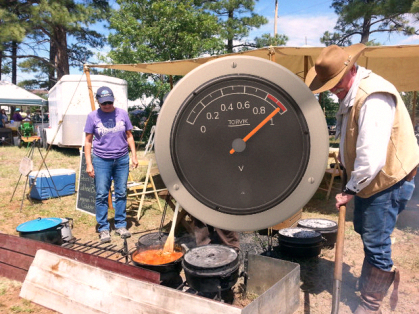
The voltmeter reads 0.95 V
